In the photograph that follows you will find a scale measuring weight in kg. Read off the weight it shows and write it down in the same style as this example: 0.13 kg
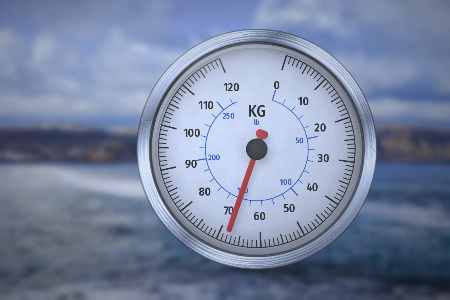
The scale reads 68 kg
